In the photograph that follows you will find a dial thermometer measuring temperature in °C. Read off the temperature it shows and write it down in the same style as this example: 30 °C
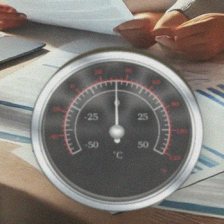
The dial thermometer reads 0 °C
